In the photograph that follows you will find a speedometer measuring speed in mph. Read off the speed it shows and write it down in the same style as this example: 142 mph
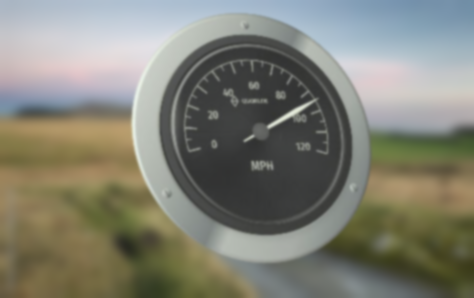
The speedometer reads 95 mph
